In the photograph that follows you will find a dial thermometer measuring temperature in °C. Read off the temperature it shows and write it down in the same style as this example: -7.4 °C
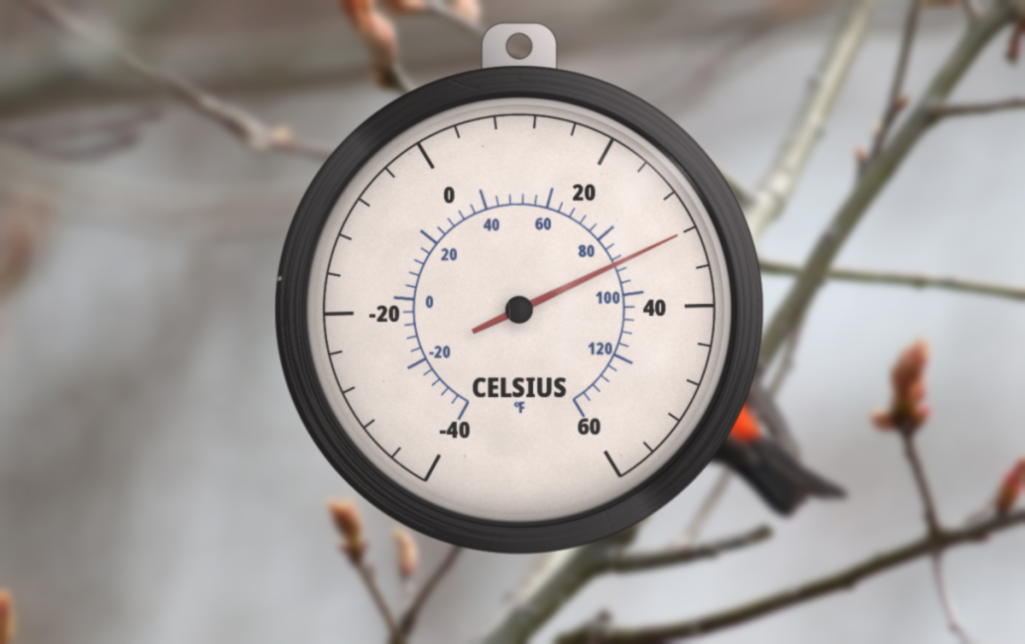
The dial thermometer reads 32 °C
